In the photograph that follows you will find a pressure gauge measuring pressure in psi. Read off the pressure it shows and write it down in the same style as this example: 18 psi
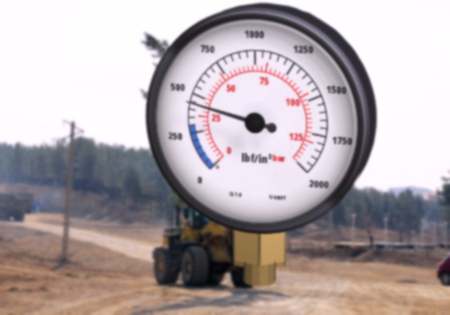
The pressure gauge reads 450 psi
